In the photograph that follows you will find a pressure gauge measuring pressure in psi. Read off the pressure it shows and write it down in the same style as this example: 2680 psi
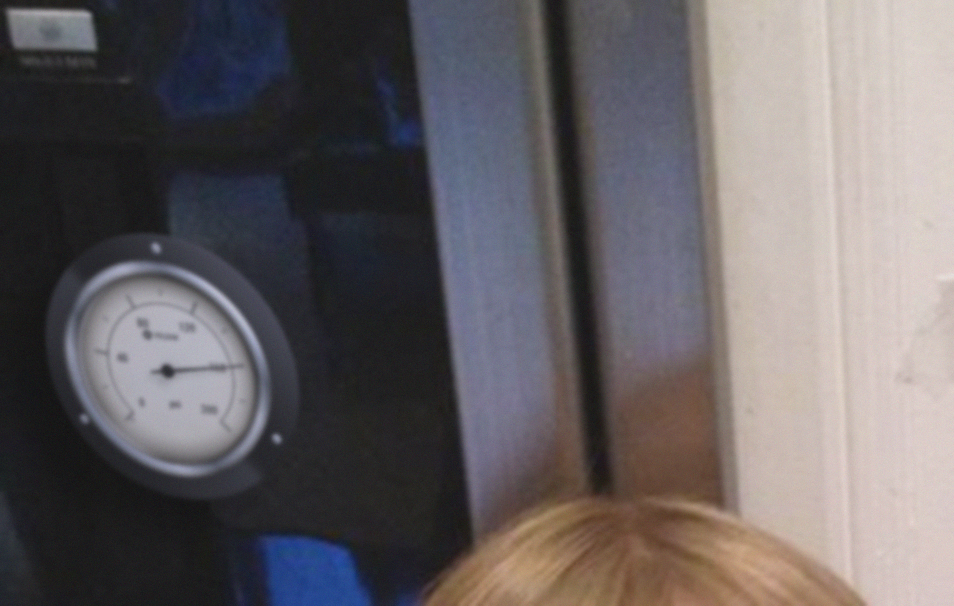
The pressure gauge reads 160 psi
